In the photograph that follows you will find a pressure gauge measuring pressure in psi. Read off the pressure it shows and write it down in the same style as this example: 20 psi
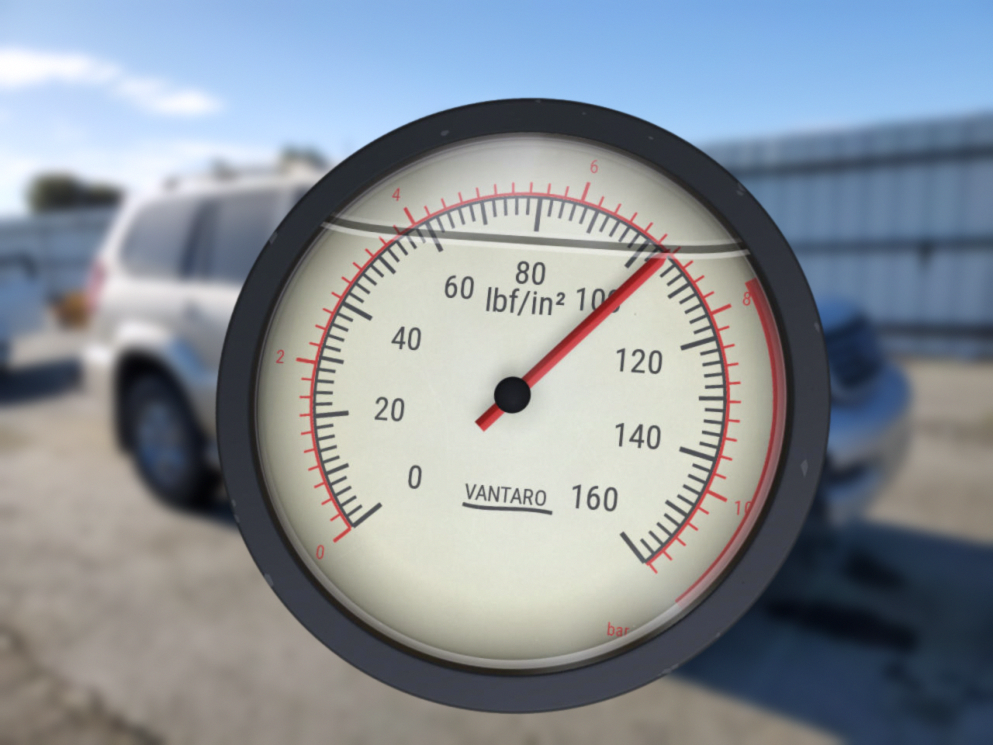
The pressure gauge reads 104 psi
